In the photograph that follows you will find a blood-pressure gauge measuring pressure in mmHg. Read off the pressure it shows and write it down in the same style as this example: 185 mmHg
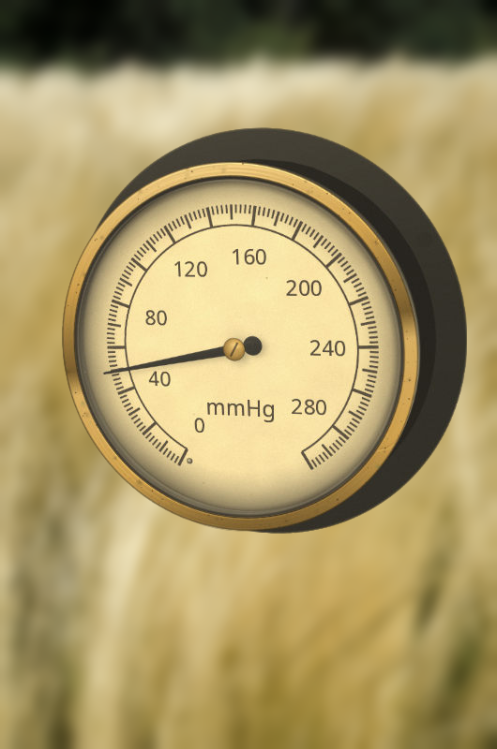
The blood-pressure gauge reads 50 mmHg
